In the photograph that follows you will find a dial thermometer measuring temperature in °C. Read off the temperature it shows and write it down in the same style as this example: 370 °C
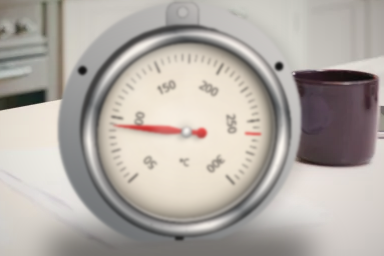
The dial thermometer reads 95 °C
